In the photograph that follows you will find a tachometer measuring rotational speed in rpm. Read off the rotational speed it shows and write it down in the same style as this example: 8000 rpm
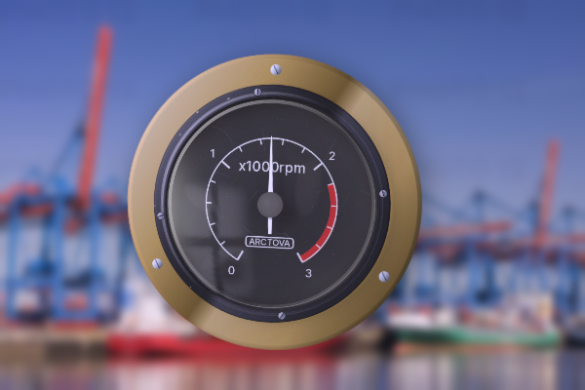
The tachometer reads 1500 rpm
